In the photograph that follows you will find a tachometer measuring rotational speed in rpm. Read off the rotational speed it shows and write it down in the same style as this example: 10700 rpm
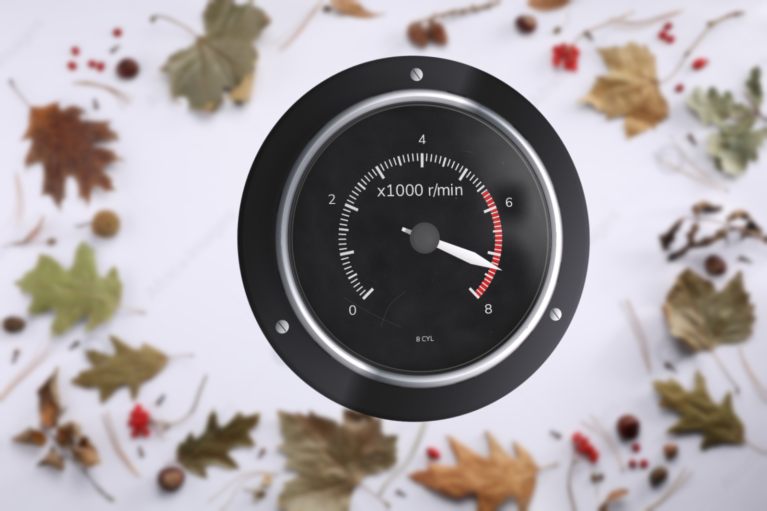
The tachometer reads 7300 rpm
